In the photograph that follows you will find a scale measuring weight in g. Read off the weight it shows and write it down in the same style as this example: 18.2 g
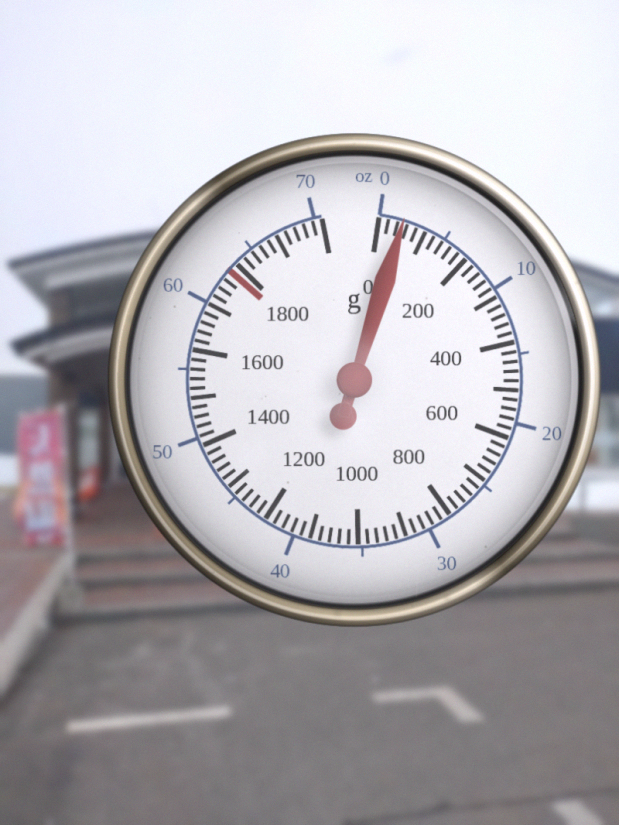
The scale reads 50 g
